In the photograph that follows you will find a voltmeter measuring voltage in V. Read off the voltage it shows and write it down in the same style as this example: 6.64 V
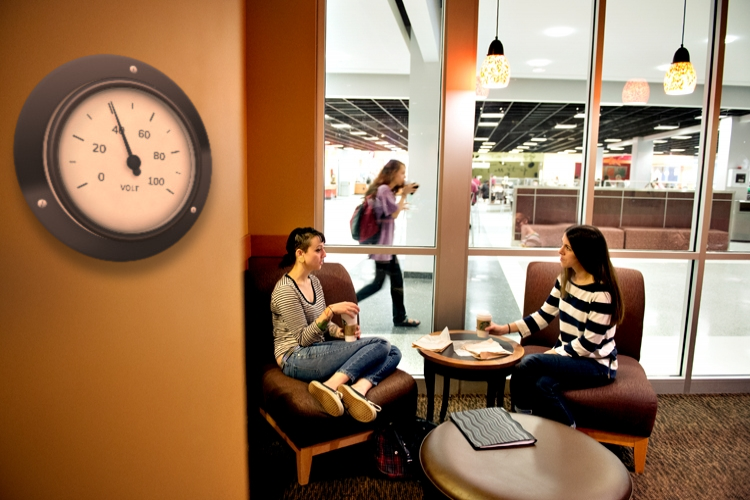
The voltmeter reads 40 V
